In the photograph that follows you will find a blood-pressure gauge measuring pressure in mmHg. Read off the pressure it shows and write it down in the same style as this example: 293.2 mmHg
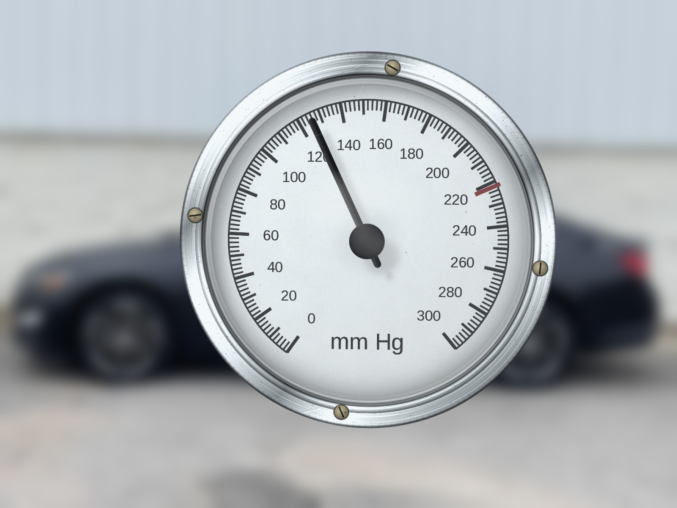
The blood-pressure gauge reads 126 mmHg
